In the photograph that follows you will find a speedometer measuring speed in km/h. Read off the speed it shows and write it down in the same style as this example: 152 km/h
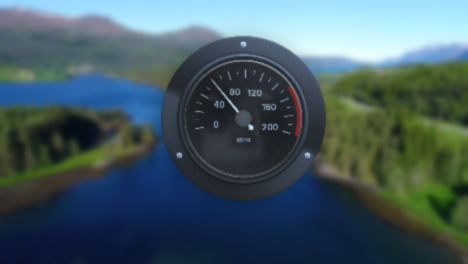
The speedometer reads 60 km/h
